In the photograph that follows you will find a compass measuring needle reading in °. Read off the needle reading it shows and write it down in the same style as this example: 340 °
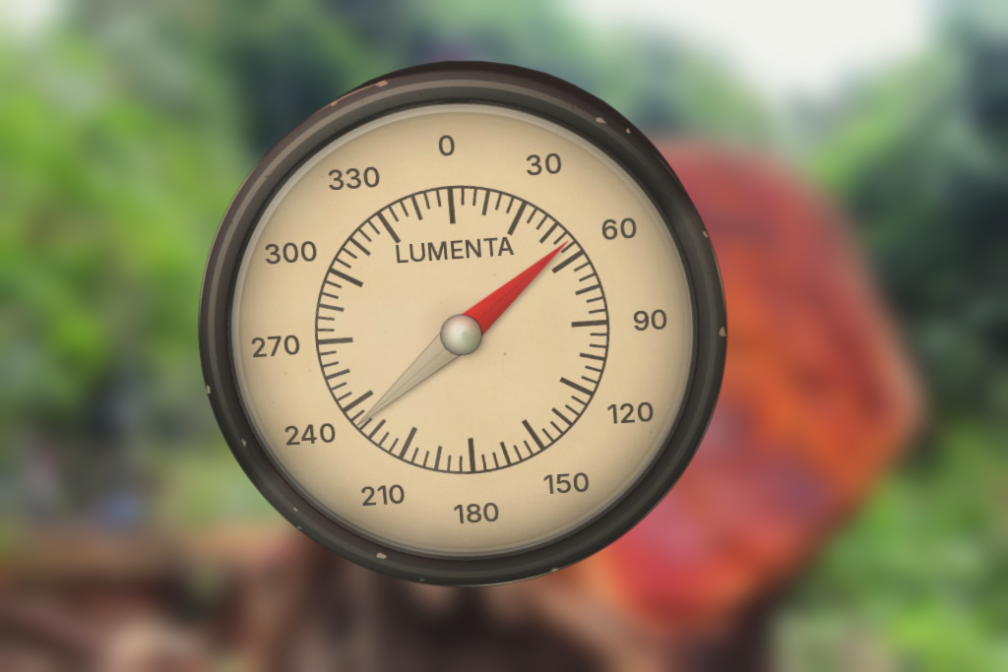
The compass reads 52.5 °
